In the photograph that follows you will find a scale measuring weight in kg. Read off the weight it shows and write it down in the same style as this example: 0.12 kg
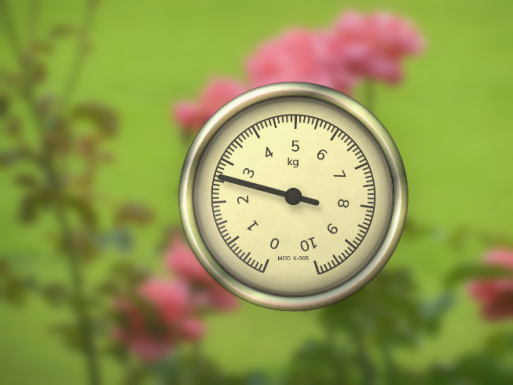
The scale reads 2.6 kg
